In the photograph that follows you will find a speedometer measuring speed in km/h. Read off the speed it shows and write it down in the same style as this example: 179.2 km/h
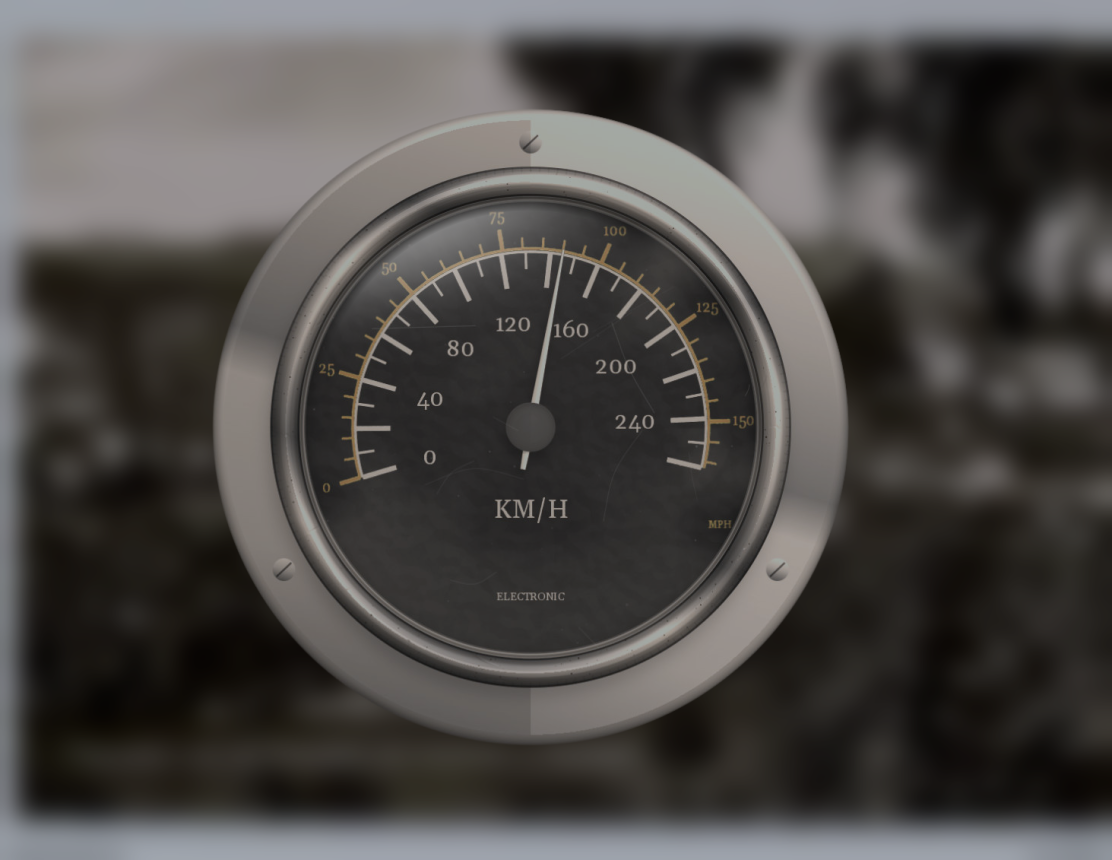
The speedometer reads 145 km/h
